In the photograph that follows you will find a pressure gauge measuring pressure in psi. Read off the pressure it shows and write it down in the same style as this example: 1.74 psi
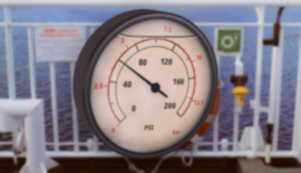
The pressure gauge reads 60 psi
